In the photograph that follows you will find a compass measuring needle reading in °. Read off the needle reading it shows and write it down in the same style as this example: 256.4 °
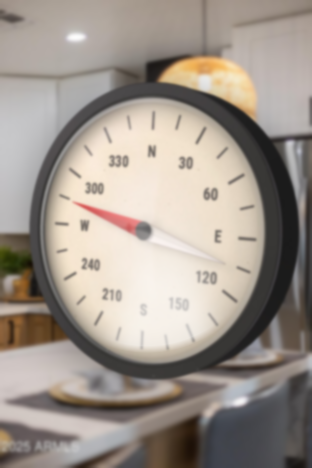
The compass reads 285 °
